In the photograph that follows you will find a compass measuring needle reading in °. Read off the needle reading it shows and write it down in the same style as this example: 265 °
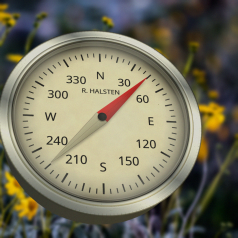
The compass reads 45 °
